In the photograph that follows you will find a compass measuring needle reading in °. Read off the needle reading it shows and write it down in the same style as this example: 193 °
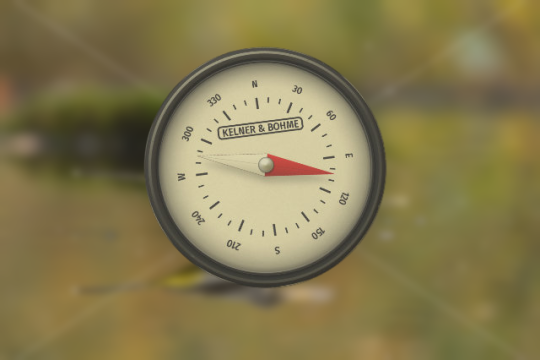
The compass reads 105 °
